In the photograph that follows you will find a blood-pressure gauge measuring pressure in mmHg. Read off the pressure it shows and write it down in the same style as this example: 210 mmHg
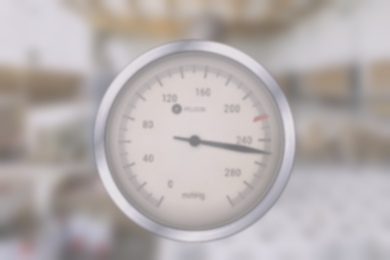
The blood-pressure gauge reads 250 mmHg
